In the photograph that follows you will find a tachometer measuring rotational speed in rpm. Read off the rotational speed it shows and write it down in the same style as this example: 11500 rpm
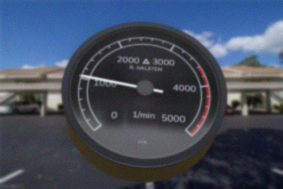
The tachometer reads 1000 rpm
